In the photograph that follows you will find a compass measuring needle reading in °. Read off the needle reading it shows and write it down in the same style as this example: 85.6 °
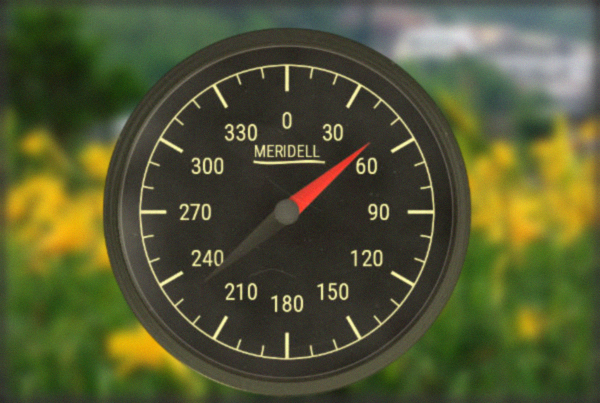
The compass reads 50 °
